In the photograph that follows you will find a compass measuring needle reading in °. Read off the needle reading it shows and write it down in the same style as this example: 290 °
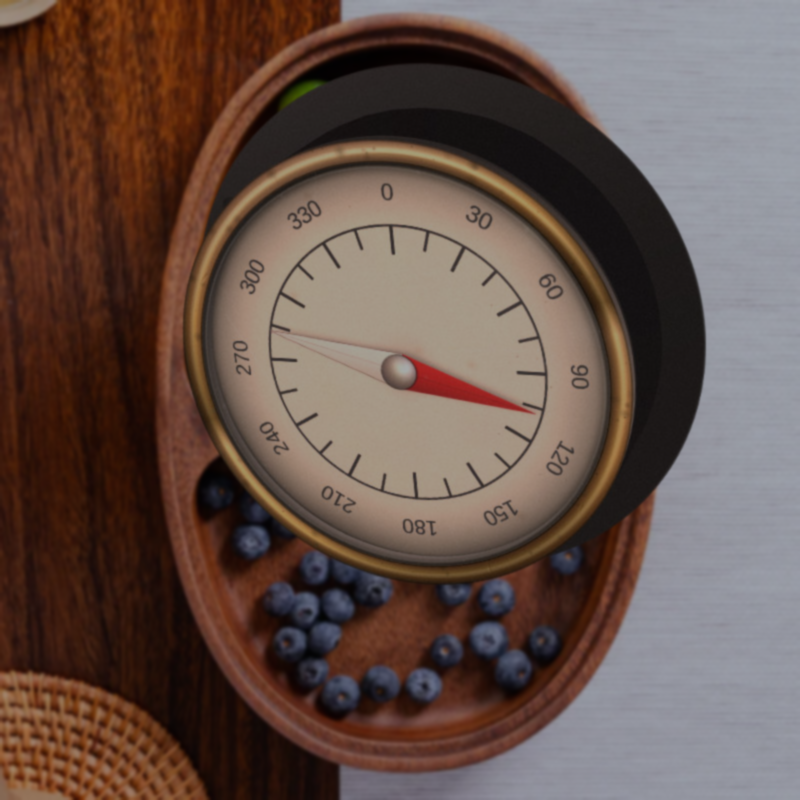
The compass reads 105 °
